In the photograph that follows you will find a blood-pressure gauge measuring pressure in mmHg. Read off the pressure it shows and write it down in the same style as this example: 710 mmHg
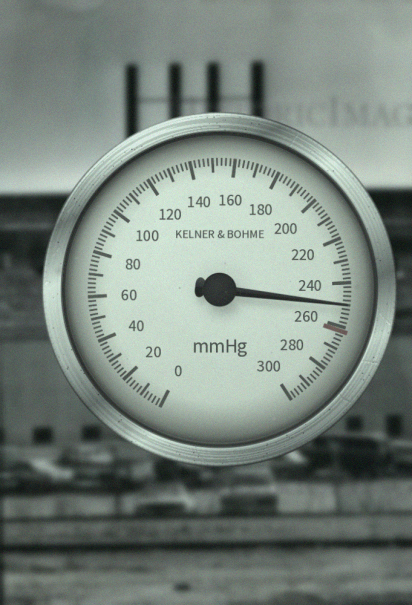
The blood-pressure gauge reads 250 mmHg
